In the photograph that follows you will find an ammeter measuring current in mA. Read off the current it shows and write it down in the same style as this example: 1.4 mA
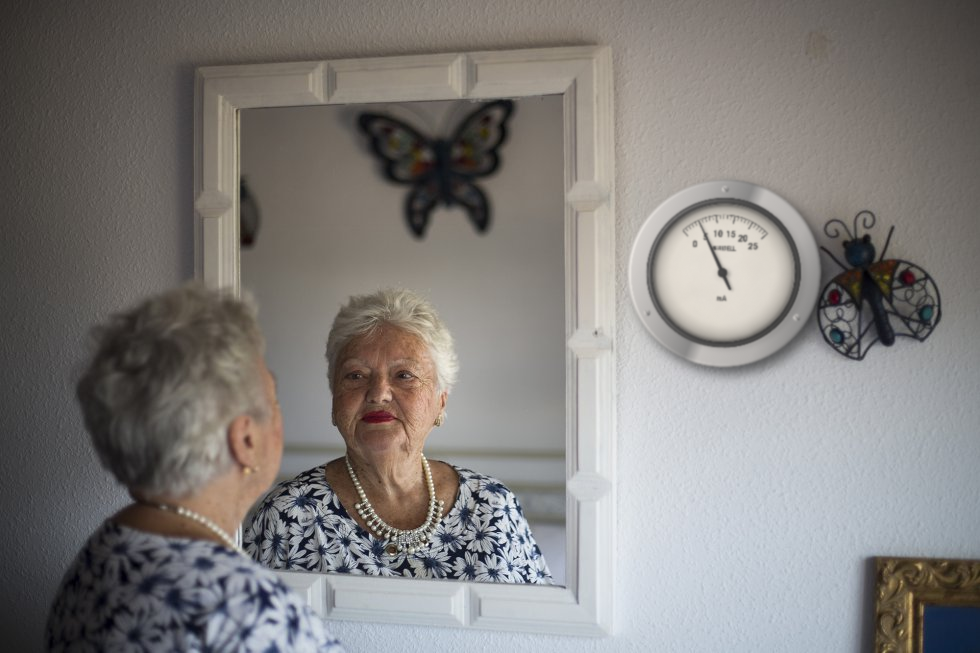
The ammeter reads 5 mA
